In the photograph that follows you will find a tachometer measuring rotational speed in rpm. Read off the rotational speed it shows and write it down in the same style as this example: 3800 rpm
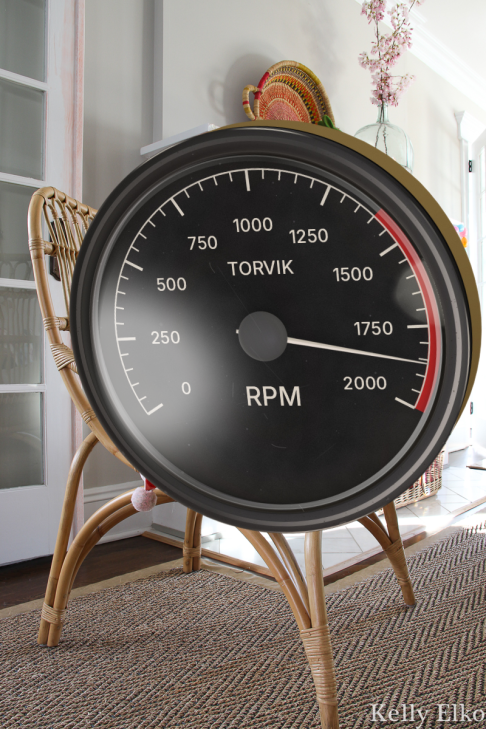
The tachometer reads 1850 rpm
